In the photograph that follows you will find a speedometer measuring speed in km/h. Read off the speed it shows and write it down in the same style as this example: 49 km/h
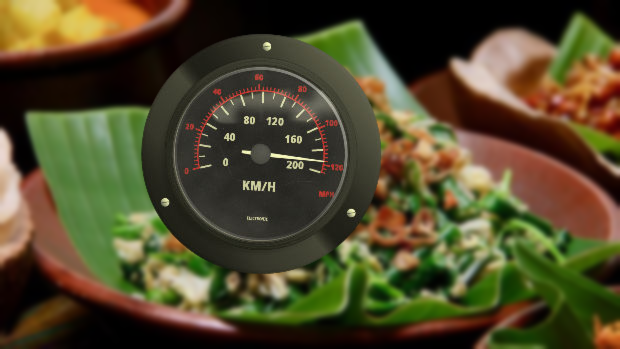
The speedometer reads 190 km/h
